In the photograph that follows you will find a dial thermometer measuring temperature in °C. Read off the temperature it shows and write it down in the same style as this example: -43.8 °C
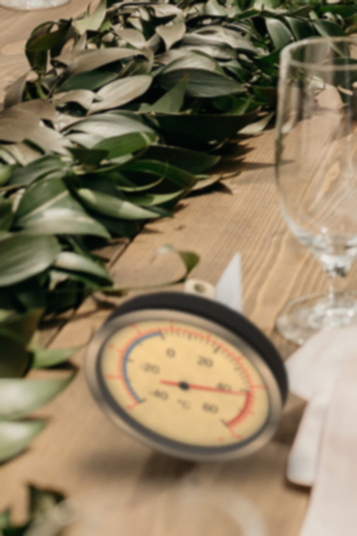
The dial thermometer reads 40 °C
